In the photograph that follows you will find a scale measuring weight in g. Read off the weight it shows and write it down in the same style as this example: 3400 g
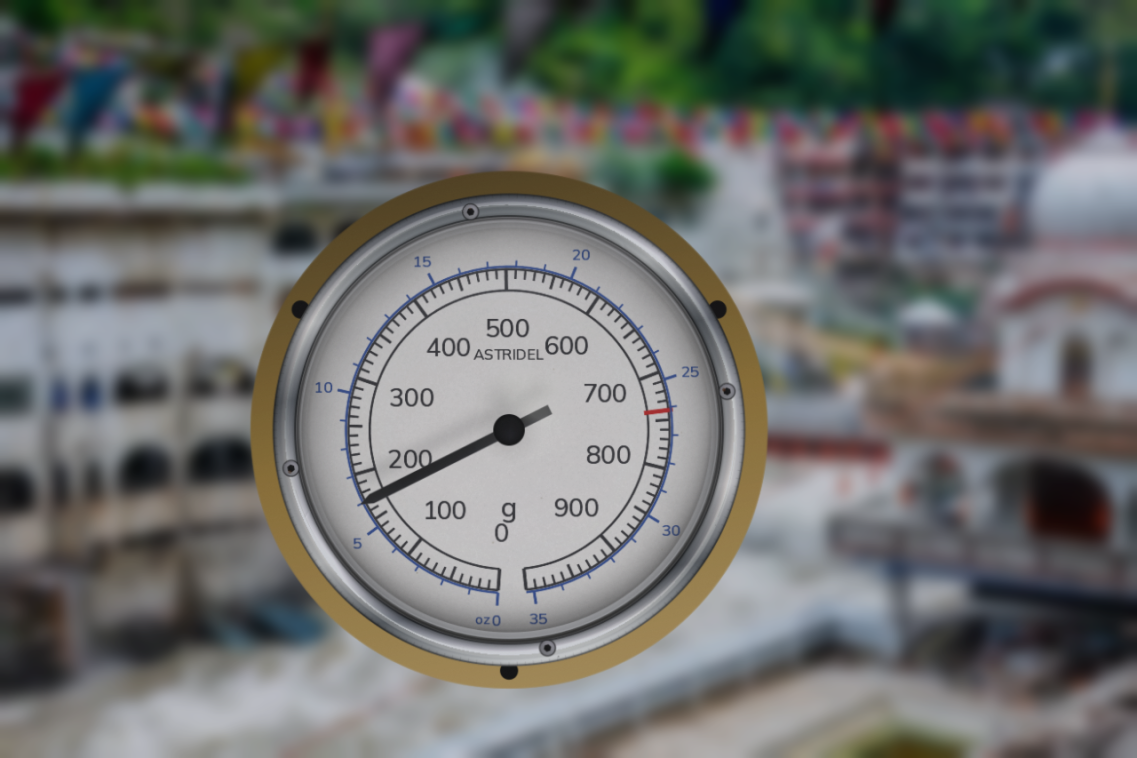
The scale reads 170 g
